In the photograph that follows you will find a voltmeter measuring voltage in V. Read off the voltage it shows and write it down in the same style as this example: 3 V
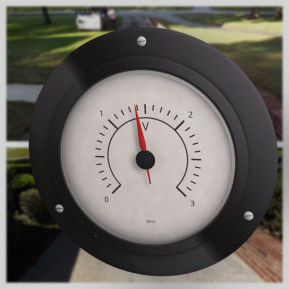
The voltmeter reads 1.4 V
